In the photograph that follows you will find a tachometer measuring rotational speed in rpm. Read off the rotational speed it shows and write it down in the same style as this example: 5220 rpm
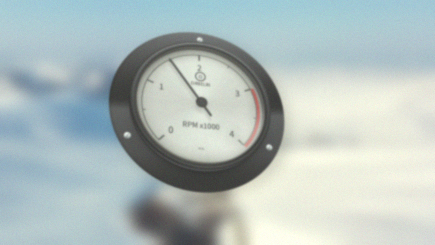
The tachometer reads 1500 rpm
